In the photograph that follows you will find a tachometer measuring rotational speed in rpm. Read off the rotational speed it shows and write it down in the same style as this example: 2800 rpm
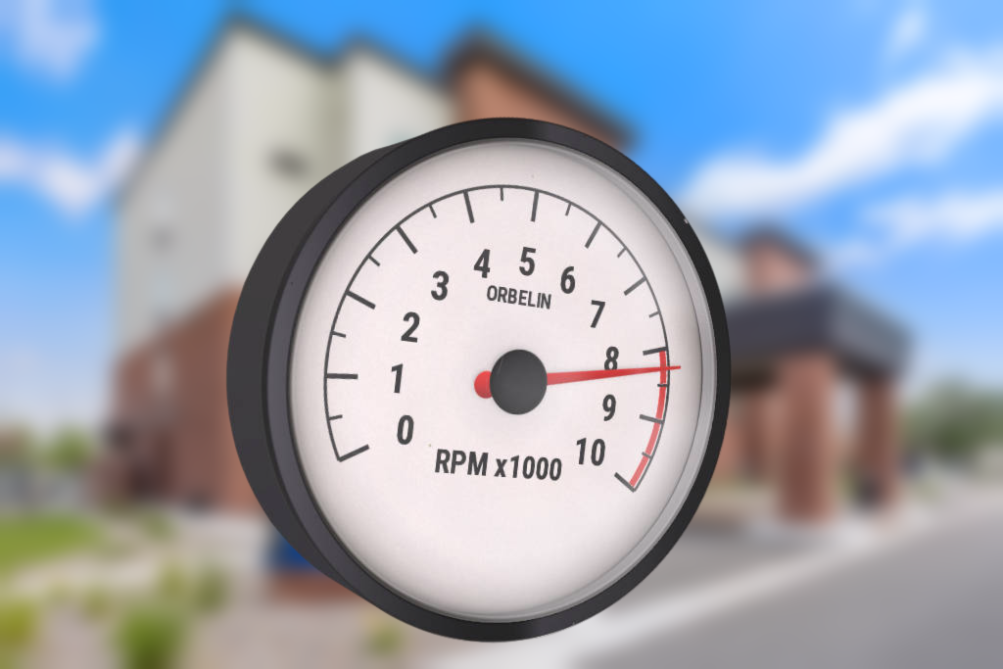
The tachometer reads 8250 rpm
